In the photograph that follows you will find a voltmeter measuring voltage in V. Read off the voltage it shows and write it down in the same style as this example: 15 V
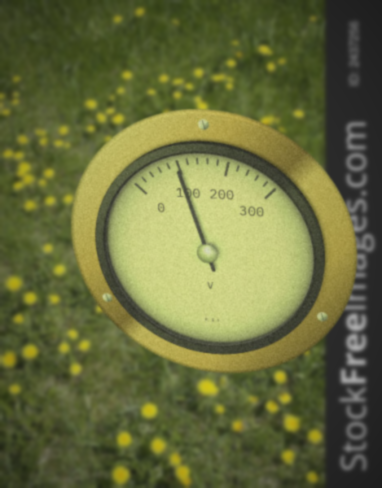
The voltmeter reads 100 V
